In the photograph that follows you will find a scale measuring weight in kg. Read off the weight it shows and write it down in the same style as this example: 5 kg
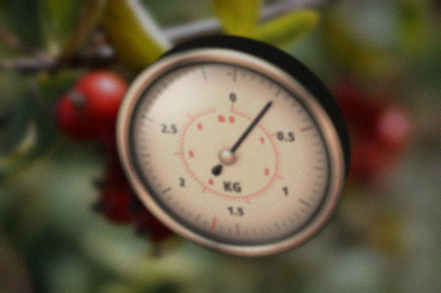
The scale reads 0.25 kg
